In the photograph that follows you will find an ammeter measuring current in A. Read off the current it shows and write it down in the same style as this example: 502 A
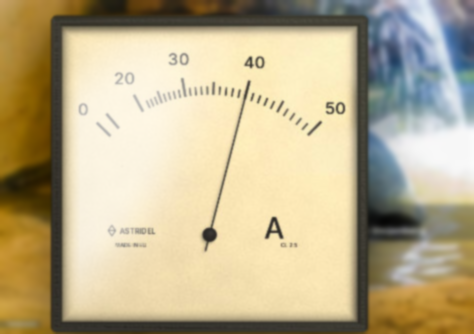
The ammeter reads 40 A
